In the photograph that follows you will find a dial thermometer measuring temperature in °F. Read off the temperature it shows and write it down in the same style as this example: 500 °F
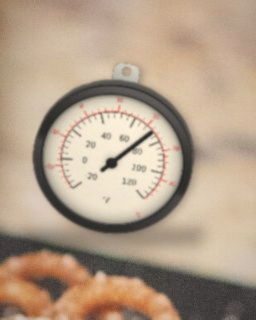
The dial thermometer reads 72 °F
